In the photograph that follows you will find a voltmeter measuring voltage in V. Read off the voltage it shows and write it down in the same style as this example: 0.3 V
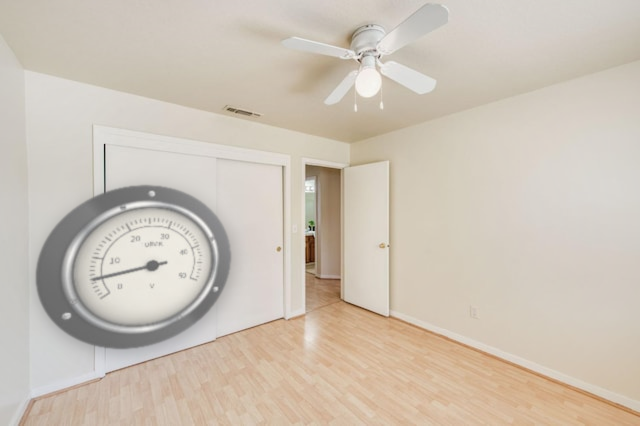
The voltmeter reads 5 V
